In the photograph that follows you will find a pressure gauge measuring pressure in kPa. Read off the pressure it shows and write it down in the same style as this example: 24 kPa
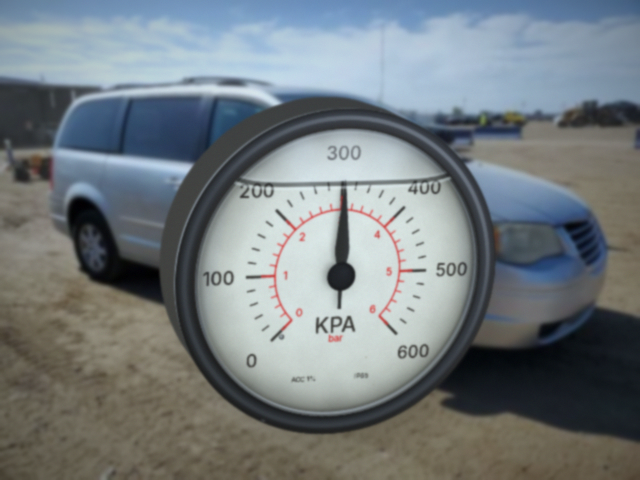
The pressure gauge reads 300 kPa
